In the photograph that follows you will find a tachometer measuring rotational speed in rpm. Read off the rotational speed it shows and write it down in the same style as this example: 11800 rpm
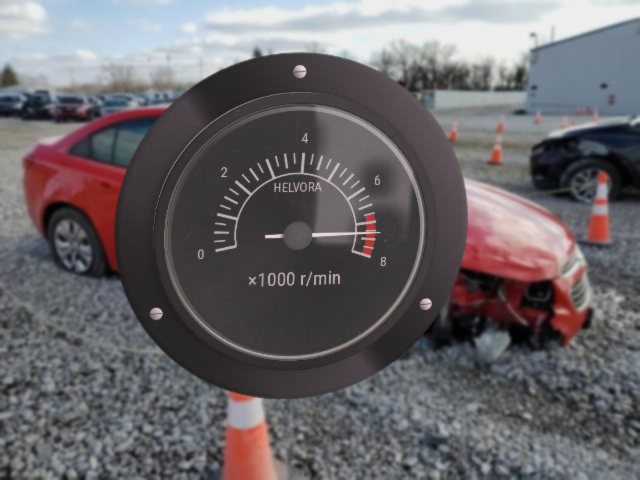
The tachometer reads 7250 rpm
